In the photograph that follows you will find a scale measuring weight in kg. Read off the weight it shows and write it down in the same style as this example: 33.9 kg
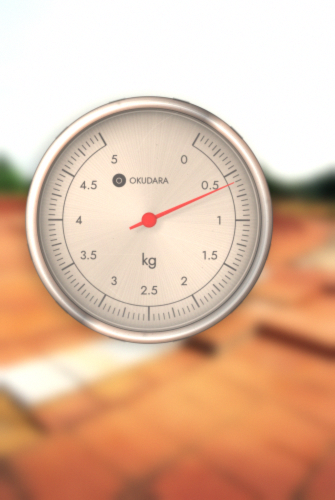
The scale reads 0.6 kg
